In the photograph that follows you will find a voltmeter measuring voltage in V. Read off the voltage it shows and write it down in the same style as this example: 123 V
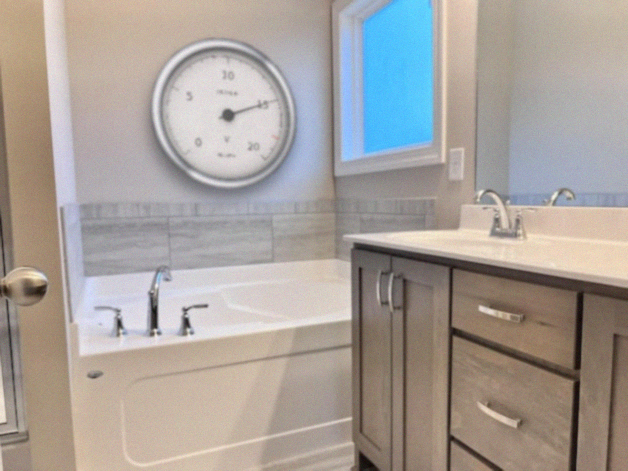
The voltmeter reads 15 V
